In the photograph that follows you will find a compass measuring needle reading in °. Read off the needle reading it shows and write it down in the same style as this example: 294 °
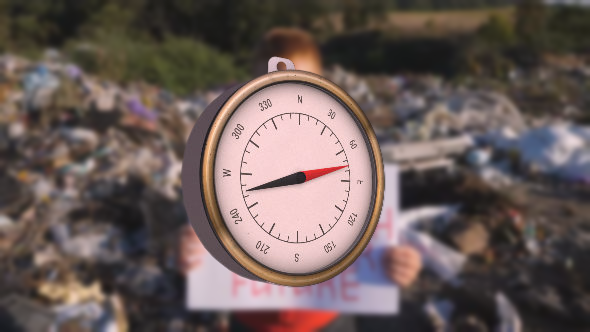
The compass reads 75 °
